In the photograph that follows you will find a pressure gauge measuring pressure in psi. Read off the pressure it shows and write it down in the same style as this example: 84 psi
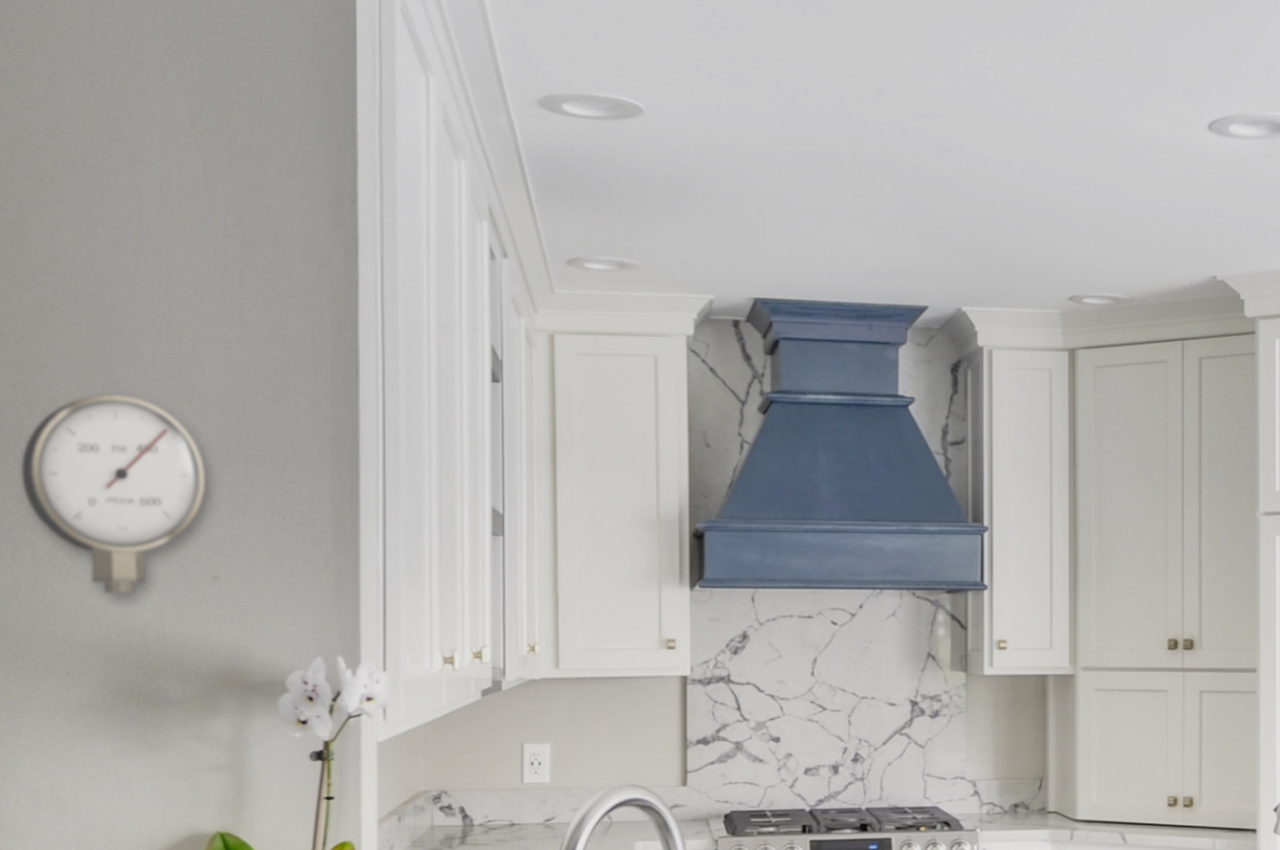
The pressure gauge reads 400 psi
